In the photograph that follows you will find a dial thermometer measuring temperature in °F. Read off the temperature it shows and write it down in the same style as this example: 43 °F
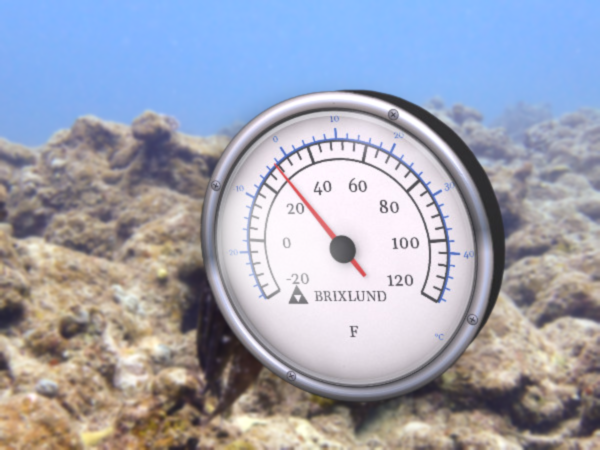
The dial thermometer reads 28 °F
